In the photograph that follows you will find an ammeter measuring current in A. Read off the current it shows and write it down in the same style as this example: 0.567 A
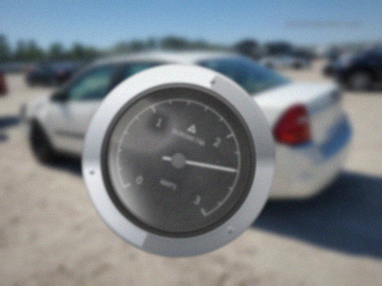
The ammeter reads 2.4 A
